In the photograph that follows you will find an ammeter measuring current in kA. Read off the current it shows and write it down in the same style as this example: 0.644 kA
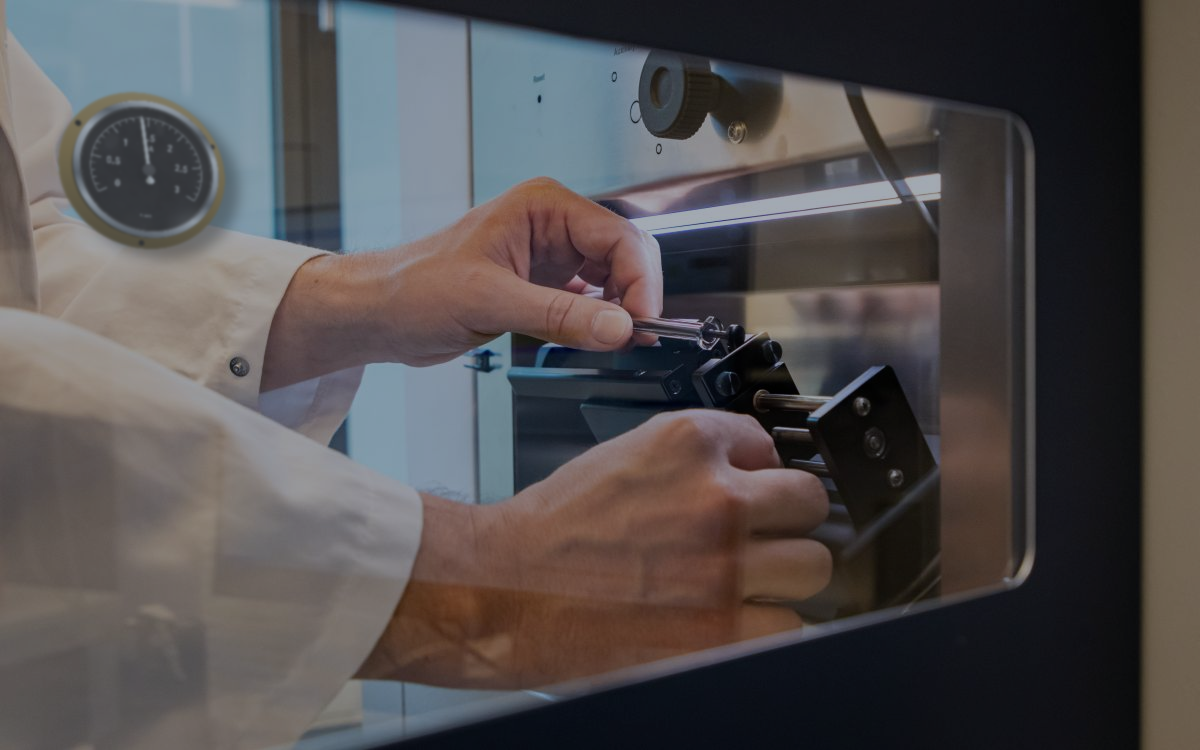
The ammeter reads 1.4 kA
